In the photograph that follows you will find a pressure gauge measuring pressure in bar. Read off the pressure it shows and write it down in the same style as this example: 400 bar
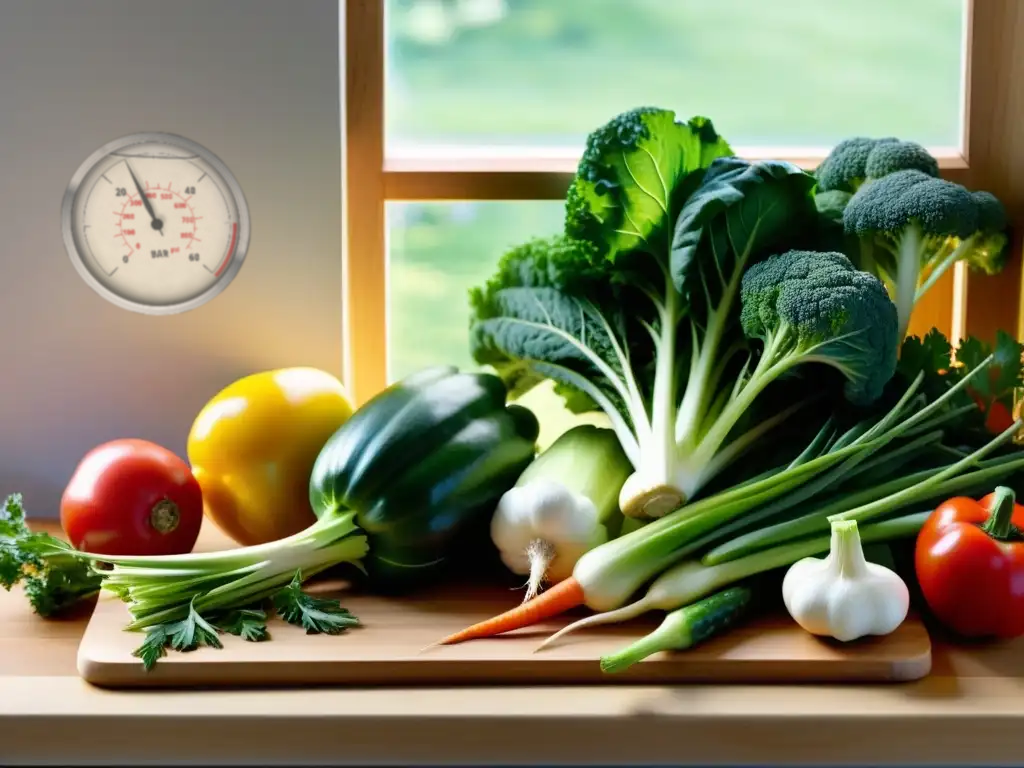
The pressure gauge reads 25 bar
